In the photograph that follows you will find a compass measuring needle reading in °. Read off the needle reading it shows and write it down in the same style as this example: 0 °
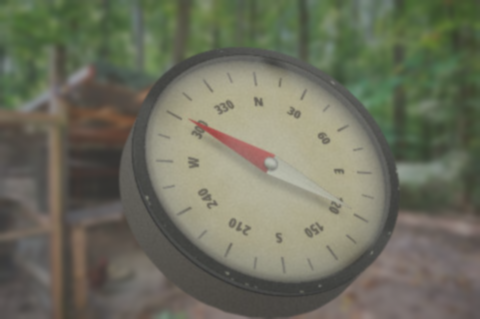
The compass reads 300 °
